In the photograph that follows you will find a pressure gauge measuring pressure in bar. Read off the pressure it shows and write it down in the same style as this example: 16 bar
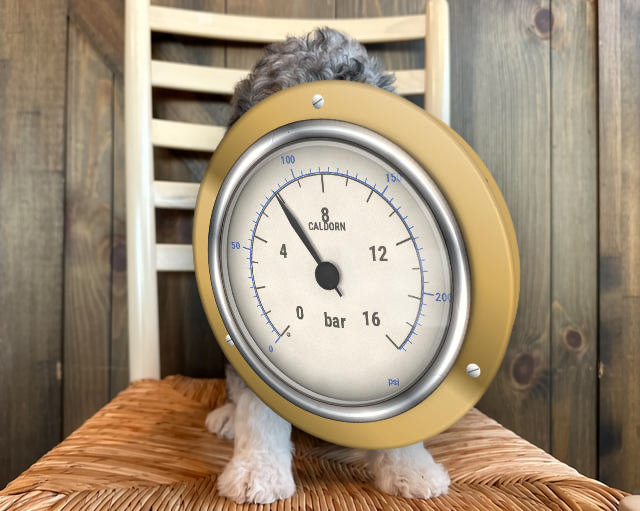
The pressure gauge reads 6 bar
